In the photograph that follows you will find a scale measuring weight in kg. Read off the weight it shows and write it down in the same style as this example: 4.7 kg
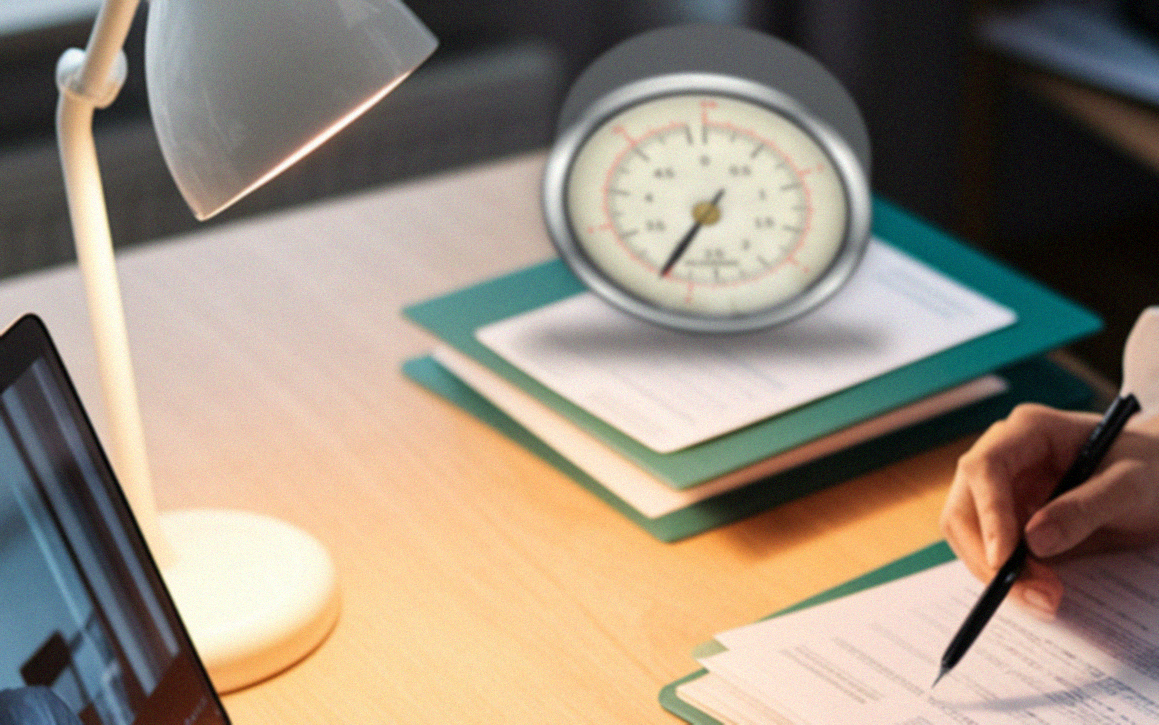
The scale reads 3 kg
